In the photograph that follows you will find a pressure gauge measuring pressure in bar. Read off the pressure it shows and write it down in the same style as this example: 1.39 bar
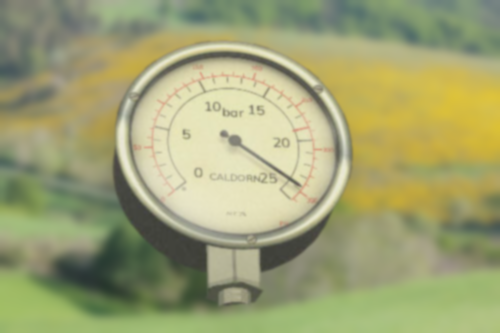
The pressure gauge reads 24 bar
